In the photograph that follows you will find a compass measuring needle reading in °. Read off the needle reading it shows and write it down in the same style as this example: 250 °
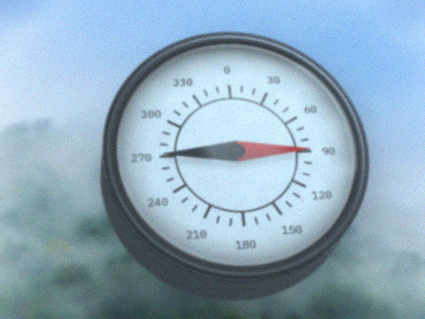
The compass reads 90 °
